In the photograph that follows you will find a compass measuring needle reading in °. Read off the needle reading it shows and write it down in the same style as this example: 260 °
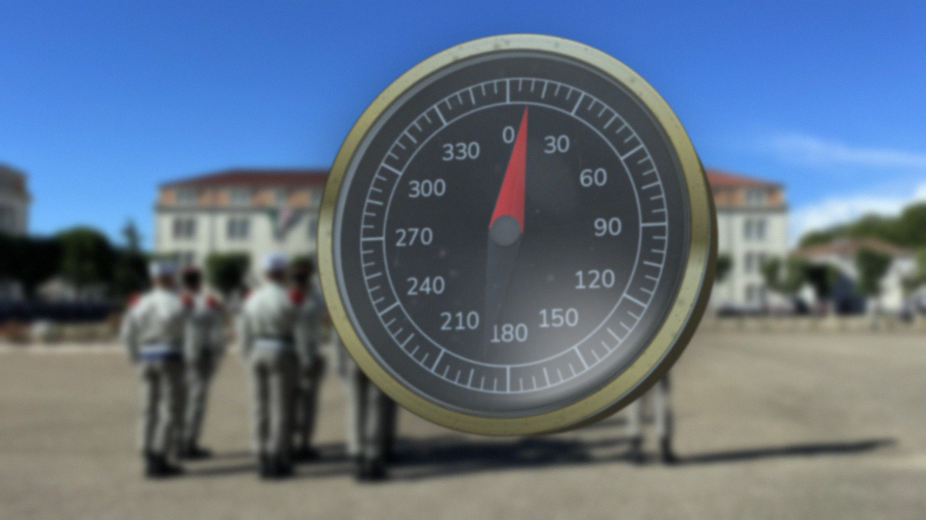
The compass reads 10 °
